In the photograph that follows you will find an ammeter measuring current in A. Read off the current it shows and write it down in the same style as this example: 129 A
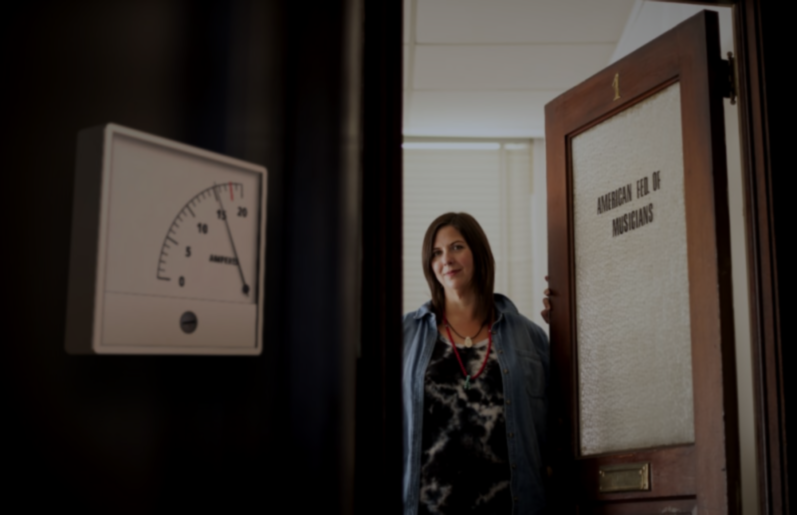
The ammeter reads 15 A
